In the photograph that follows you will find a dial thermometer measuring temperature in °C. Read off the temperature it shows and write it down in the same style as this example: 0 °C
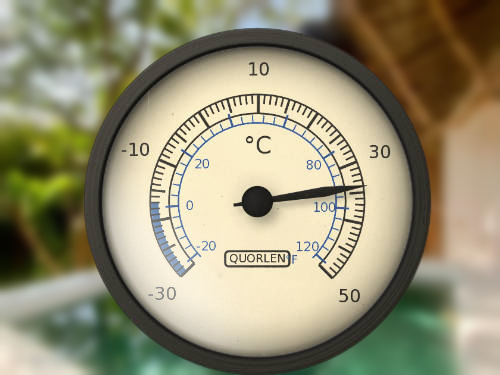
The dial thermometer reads 34 °C
